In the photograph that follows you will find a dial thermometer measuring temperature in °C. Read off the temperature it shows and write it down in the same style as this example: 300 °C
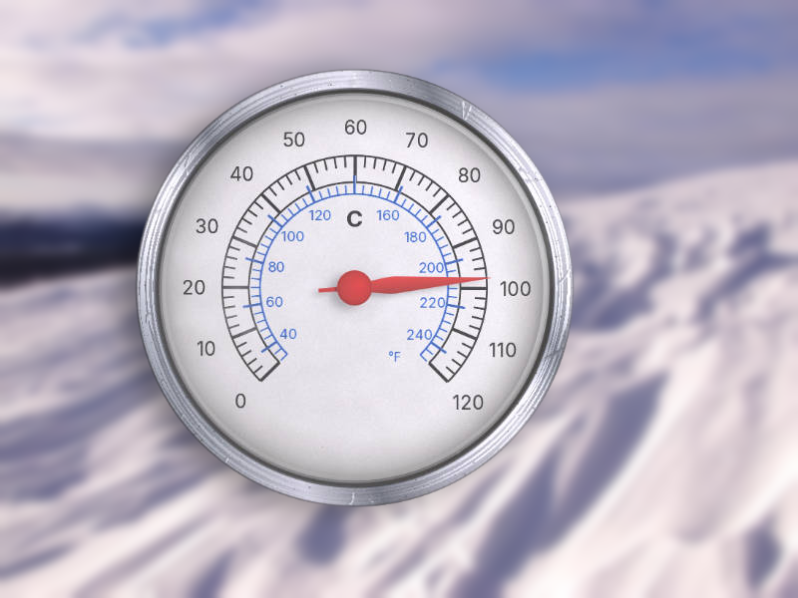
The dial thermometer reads 98 °C
